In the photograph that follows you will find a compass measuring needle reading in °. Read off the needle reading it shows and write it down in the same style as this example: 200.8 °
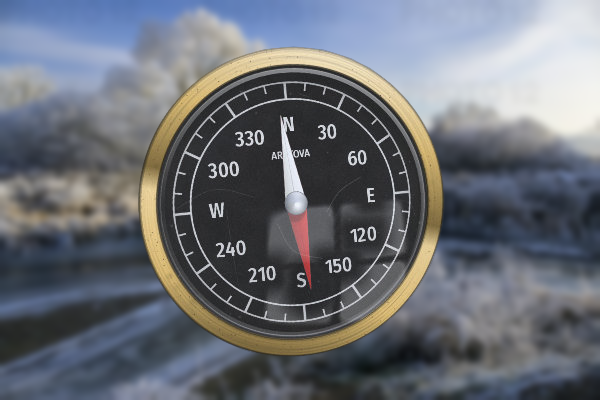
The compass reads 175 °
